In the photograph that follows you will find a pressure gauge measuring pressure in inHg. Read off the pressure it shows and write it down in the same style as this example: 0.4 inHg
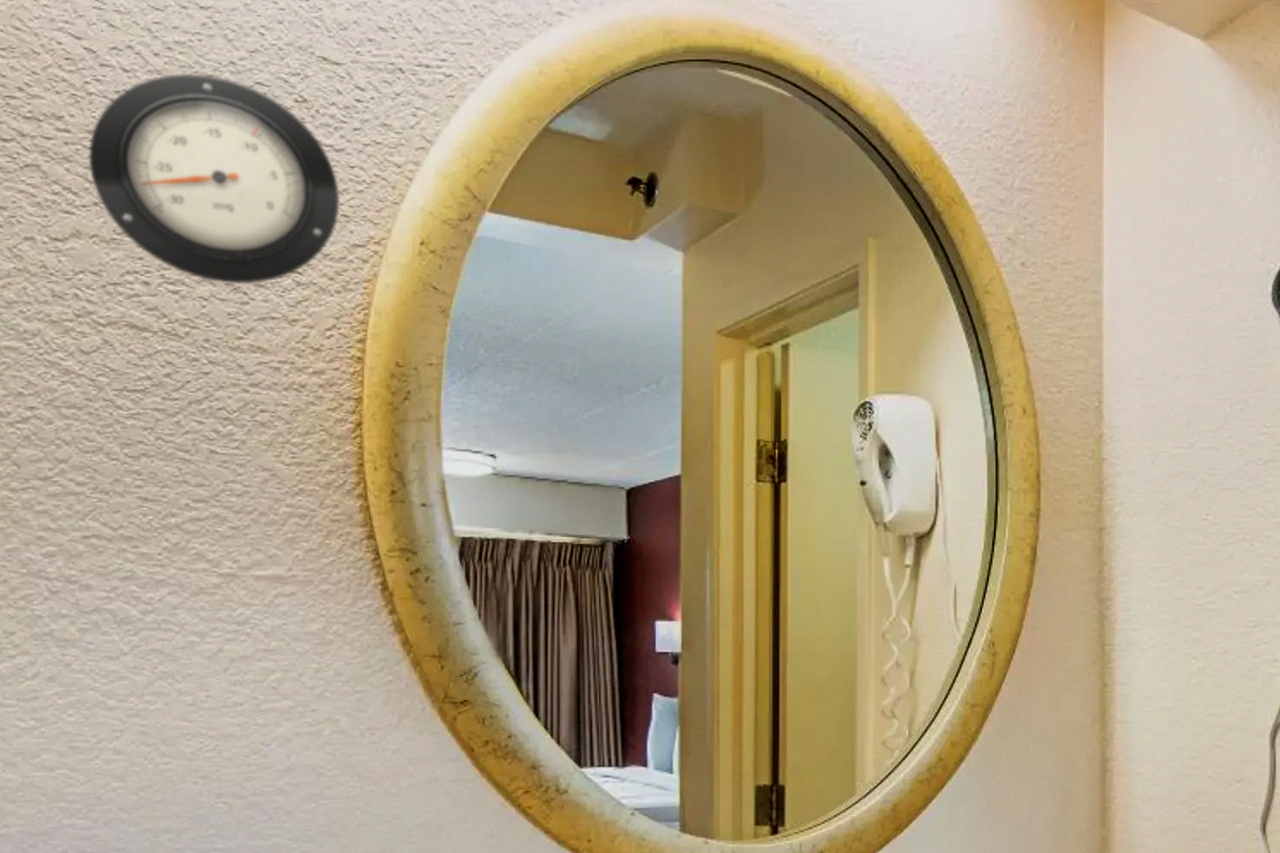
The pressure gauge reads -27.5 inHg
